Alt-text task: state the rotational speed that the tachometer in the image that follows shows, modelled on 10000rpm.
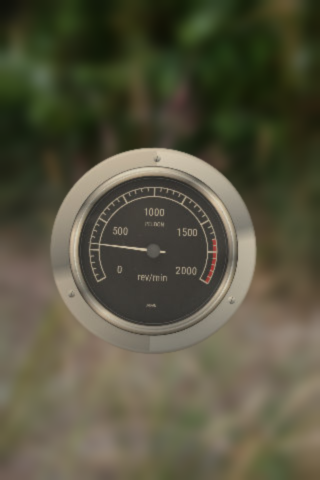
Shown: 300rpm
